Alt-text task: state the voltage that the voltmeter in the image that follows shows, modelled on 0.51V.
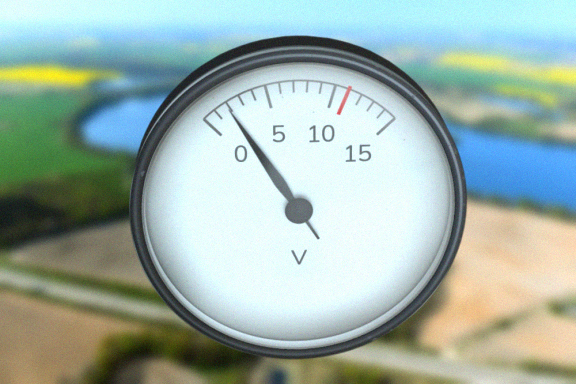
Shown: 2V
